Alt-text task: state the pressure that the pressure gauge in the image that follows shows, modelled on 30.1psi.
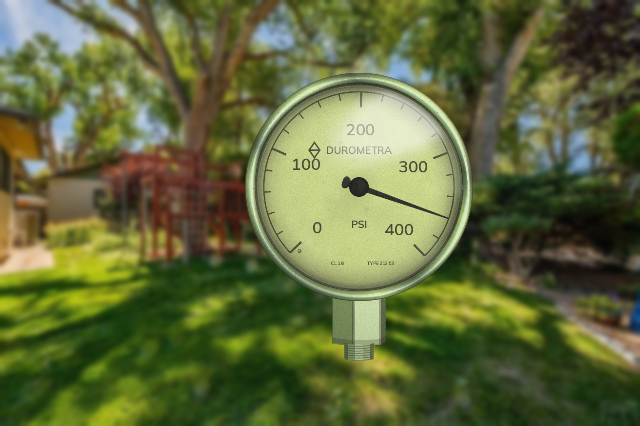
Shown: 360psi
